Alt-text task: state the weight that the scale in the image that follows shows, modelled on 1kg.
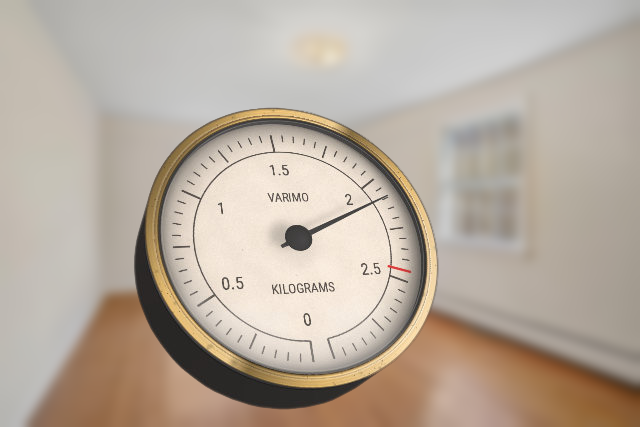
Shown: 2.1kg
